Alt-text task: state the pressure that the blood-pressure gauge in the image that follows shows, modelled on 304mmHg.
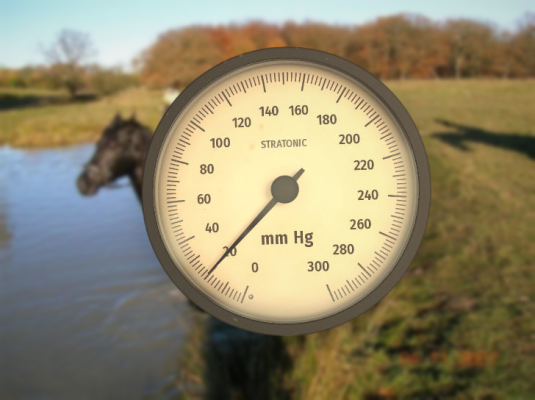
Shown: 20mmHg
